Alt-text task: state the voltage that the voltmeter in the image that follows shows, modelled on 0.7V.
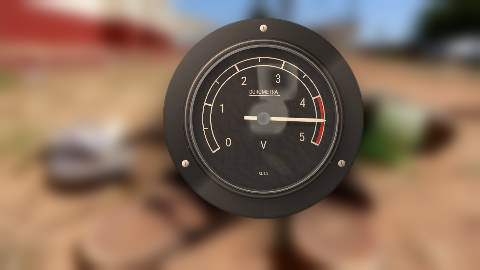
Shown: 4.5V
